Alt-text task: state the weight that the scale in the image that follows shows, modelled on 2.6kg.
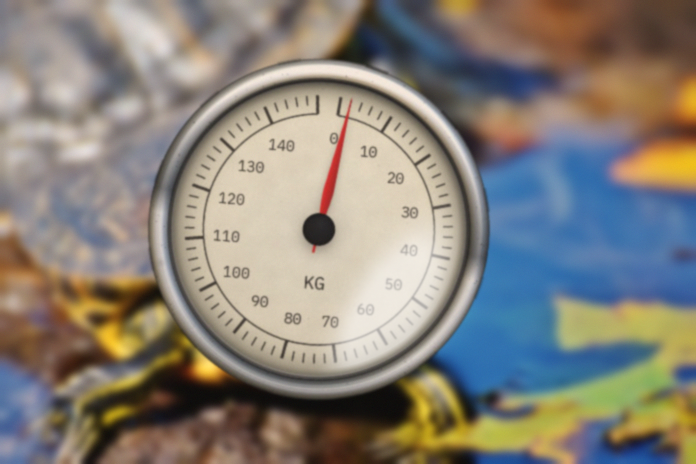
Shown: 2kg
